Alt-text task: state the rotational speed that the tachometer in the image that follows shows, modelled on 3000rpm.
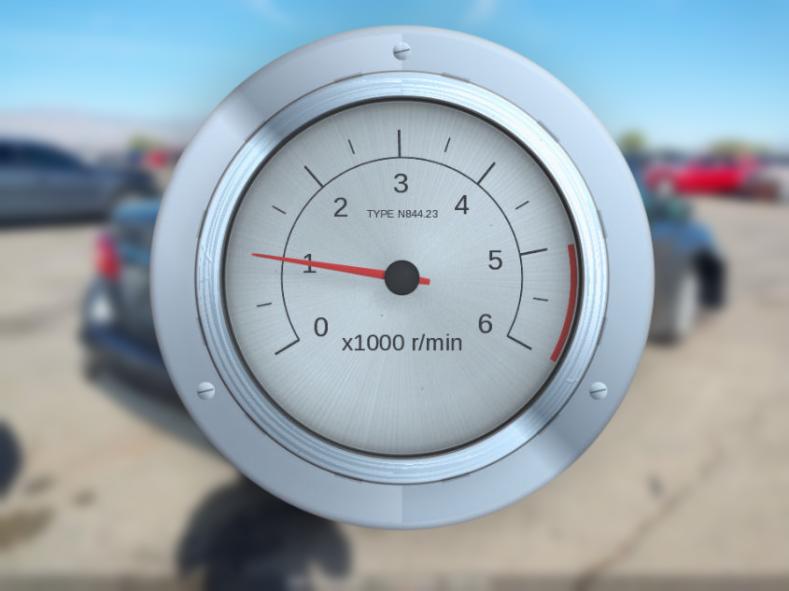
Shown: 1000rpm
